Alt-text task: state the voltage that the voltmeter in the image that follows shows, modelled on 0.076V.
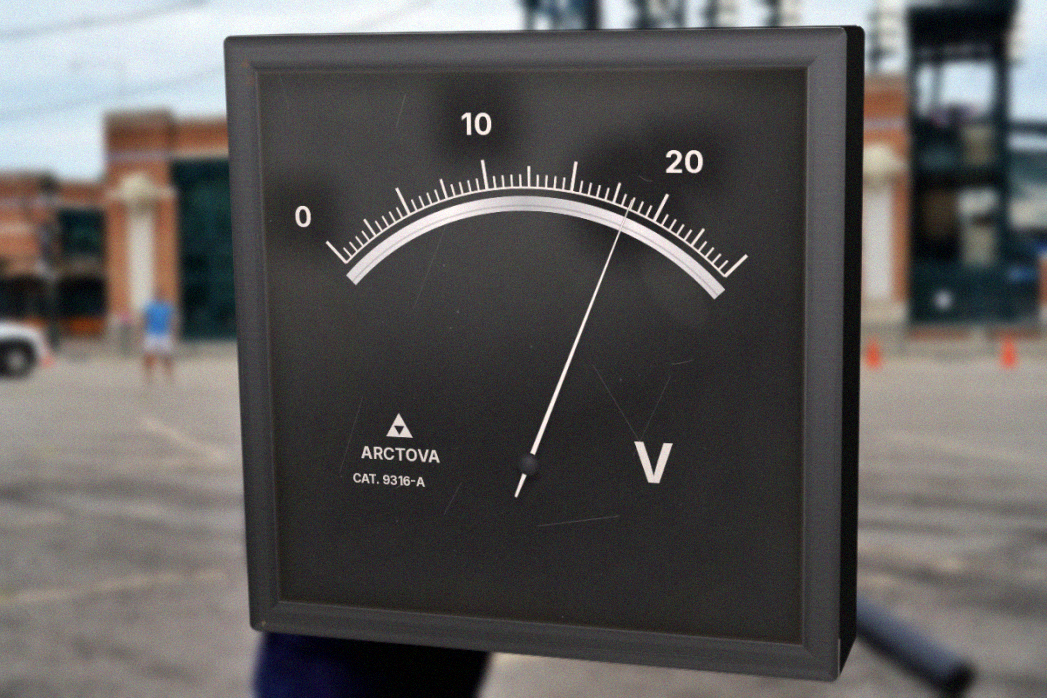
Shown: 18.5V
